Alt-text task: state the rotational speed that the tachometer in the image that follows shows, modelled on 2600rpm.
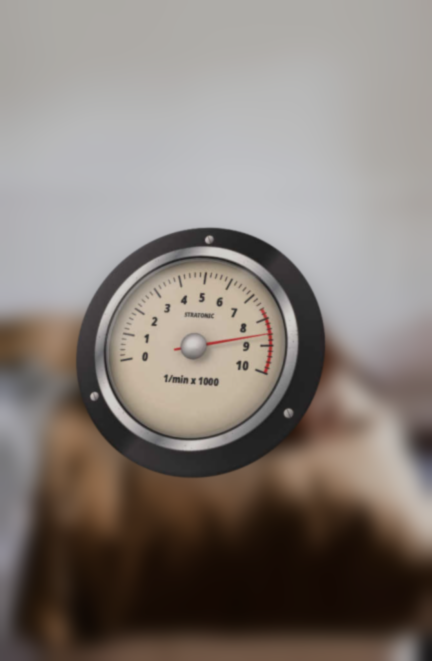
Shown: 8600rpm
